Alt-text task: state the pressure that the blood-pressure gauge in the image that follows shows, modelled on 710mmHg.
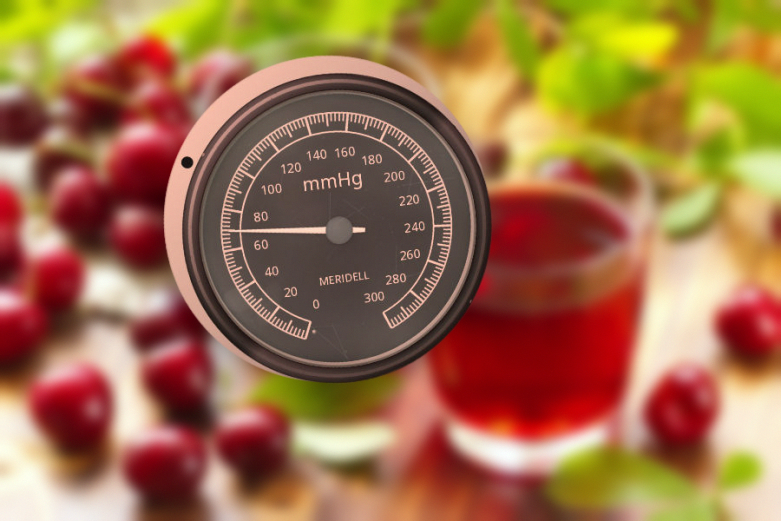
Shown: 70mmHg
